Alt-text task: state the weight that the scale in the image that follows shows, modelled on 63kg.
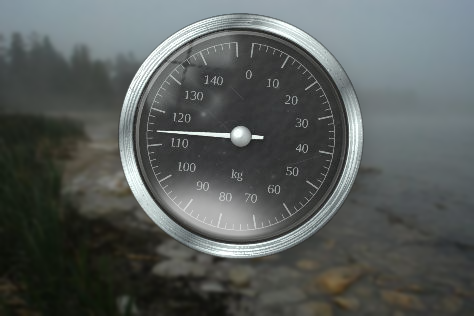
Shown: 114kg
